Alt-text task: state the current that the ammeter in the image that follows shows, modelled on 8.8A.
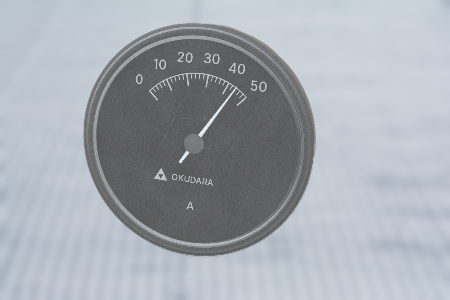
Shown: 44A
